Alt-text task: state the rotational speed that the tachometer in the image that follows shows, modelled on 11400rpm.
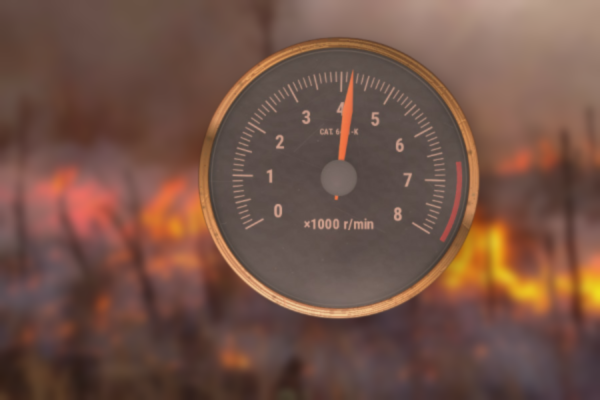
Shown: 4200rpm
